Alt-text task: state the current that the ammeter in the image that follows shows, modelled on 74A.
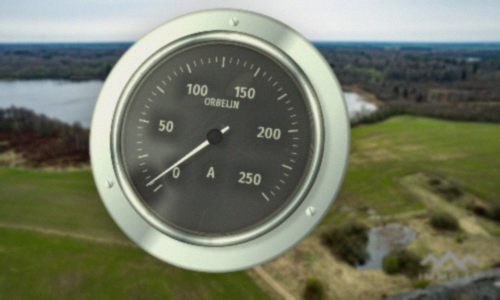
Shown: 5A
